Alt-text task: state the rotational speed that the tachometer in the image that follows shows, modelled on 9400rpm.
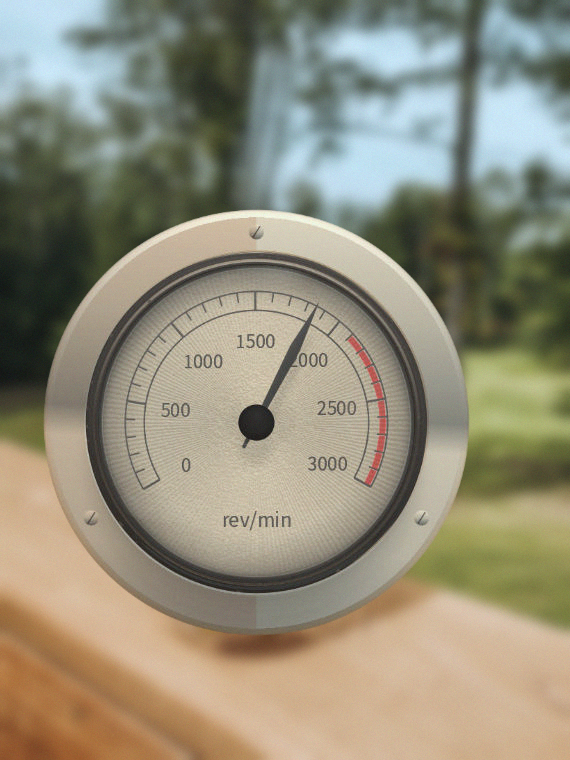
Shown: 1850rpm
